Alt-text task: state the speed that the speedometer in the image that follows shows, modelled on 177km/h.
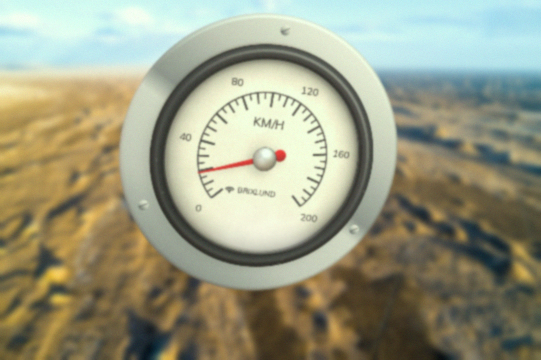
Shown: 20km/h
